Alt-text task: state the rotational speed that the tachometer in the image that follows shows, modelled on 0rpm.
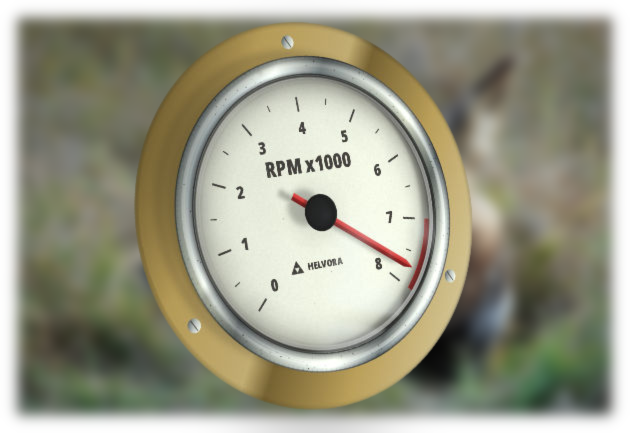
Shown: 7750rpm
